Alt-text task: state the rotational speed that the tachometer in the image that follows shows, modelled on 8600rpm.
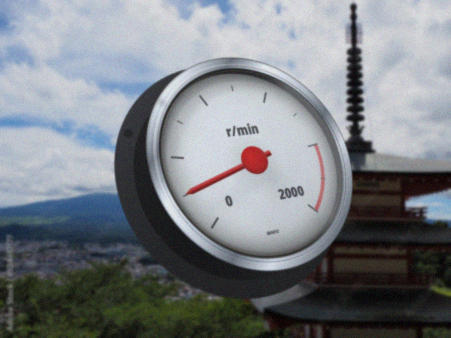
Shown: 200rpm
